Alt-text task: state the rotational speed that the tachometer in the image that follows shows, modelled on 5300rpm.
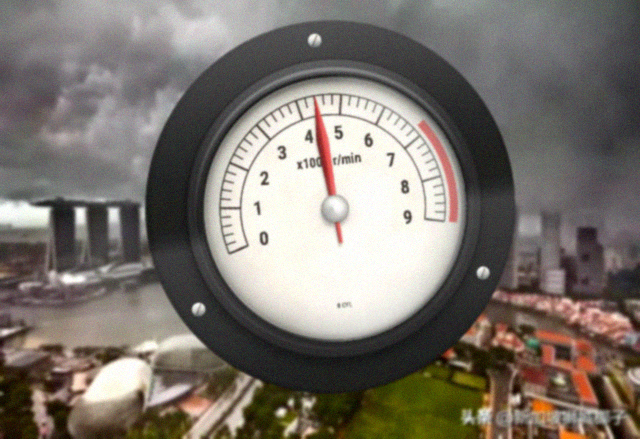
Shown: 4400rpm
